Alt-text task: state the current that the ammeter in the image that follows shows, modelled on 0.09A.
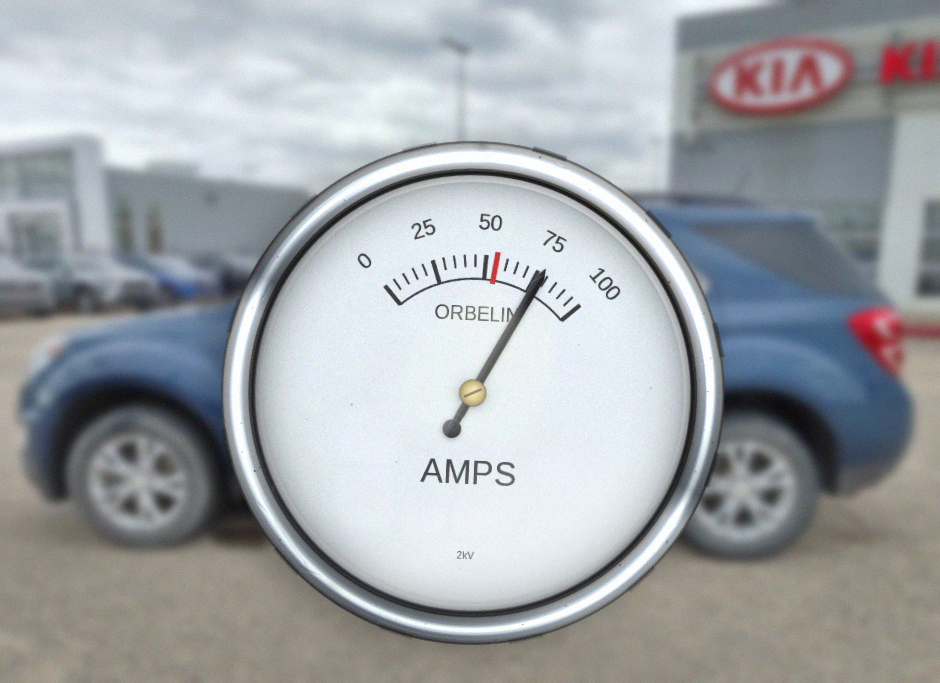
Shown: 77.5A
